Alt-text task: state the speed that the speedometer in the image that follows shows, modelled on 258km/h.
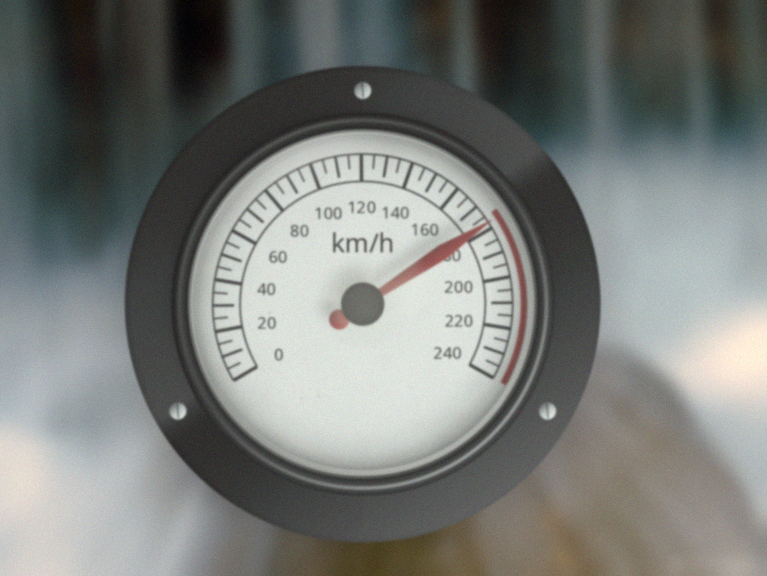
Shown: 177.5km/h
